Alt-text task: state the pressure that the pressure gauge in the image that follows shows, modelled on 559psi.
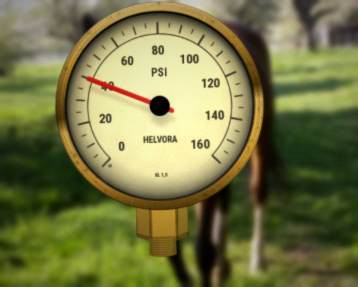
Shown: 40psi
